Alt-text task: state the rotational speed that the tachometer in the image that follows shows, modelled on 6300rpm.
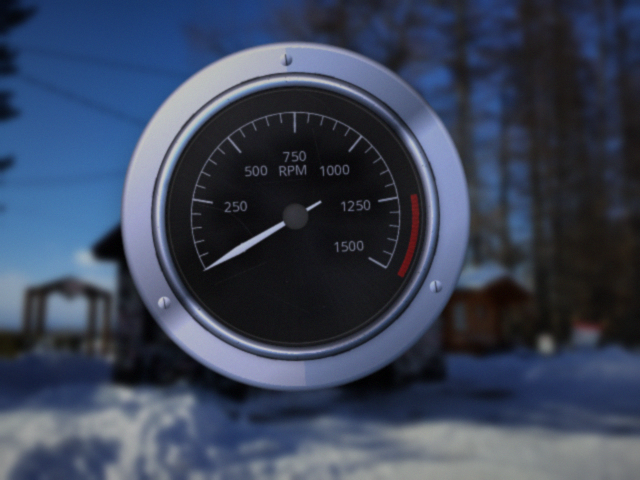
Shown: 0rpm
